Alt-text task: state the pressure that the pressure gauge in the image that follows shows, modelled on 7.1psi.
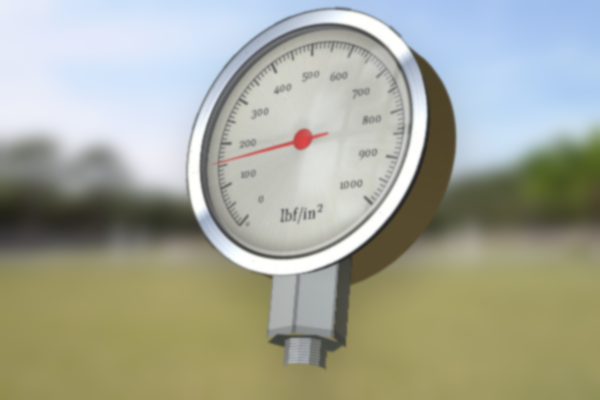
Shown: 150psi
